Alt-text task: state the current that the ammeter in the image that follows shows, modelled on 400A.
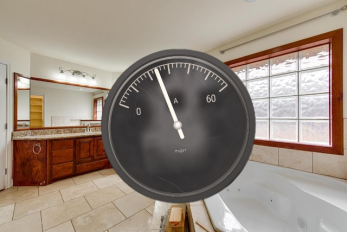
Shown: 24A
